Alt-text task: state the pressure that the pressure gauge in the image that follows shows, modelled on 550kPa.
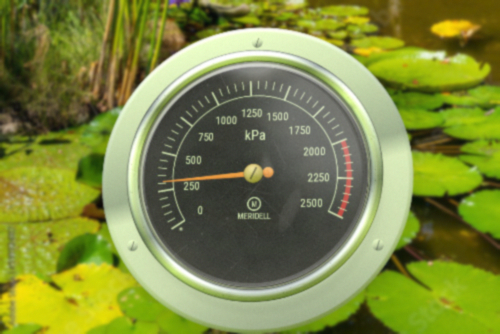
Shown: 300kPa
